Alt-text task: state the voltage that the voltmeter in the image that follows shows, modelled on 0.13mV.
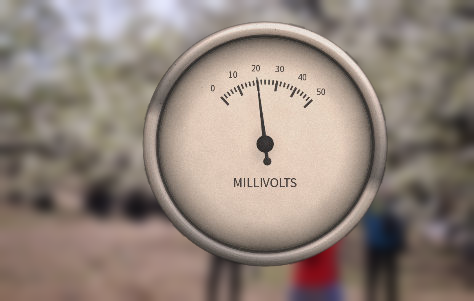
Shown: 20mV
